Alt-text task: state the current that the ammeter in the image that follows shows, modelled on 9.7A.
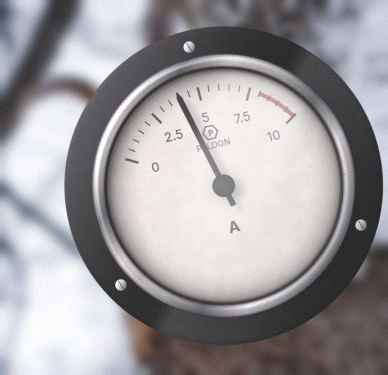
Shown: 4A
